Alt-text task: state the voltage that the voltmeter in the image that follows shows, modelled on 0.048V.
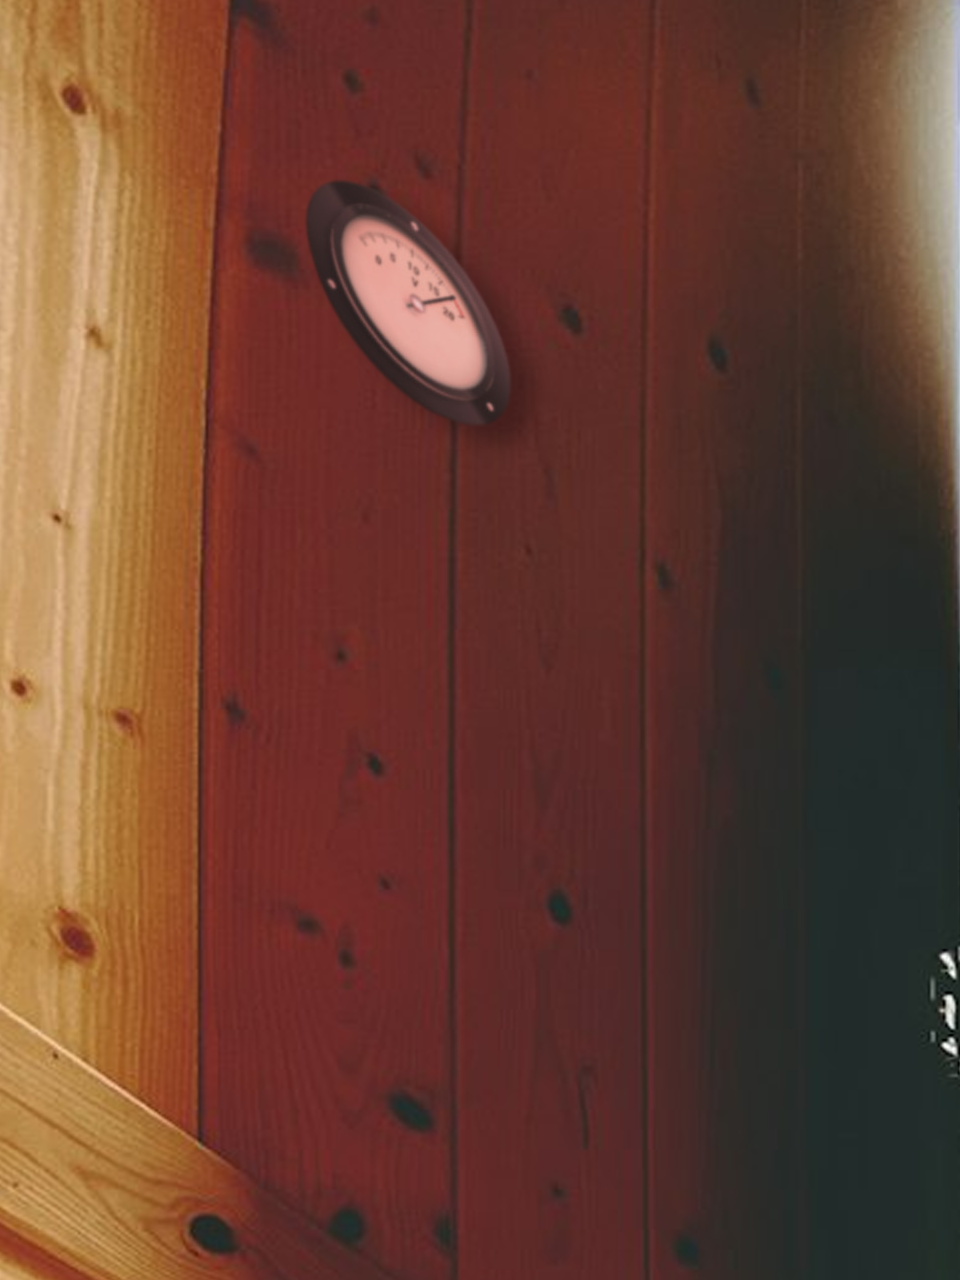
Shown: 17.5V
